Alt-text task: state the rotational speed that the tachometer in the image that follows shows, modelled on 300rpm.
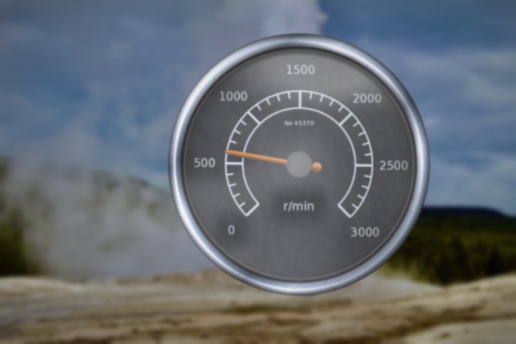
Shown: 600rpm
